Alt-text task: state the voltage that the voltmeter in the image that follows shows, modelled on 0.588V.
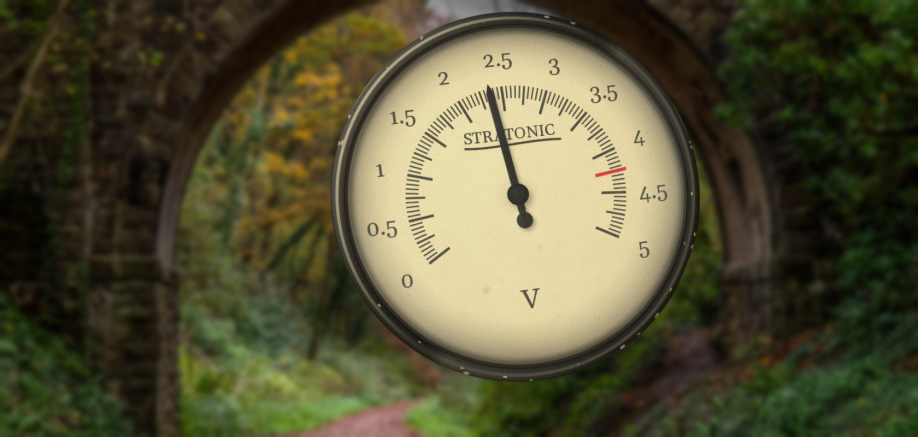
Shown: 2.35V
